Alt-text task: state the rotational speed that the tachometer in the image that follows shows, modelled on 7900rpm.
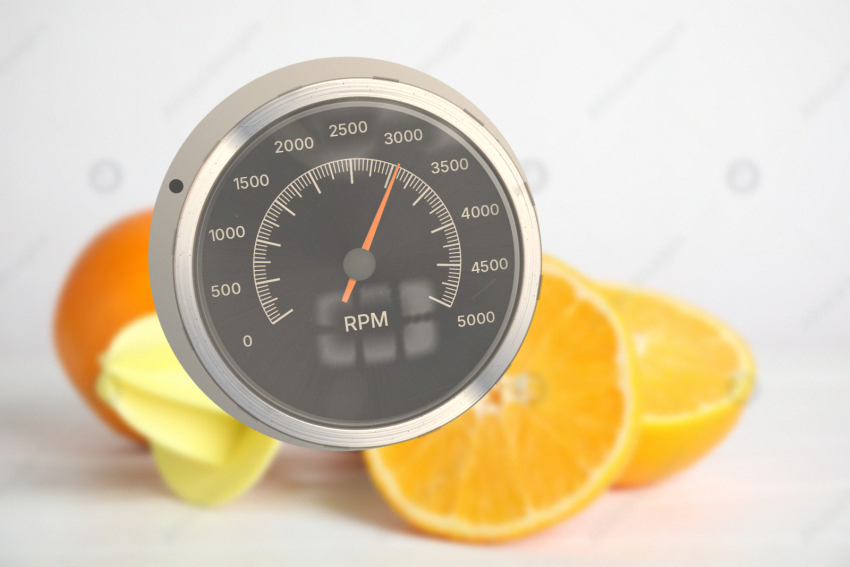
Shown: 3050rpm
